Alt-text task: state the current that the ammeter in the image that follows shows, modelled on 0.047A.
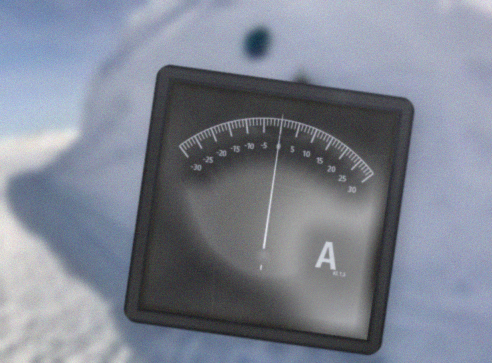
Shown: 0A
